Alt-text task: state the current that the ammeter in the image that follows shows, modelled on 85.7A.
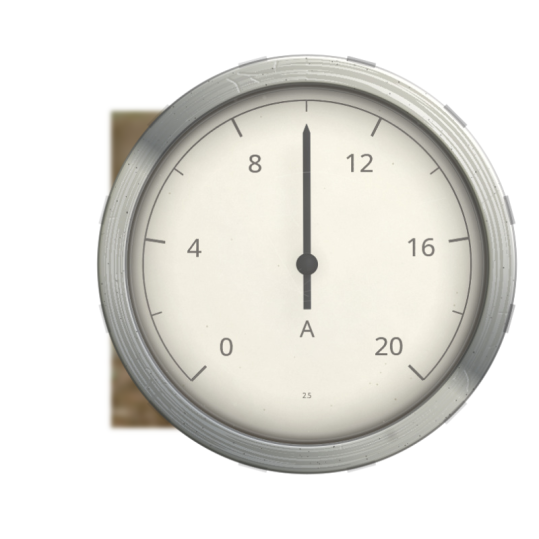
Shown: 10A
